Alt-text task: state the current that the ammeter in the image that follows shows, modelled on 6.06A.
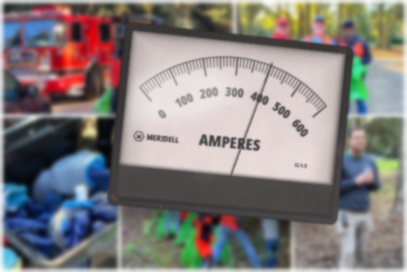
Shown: 400A
